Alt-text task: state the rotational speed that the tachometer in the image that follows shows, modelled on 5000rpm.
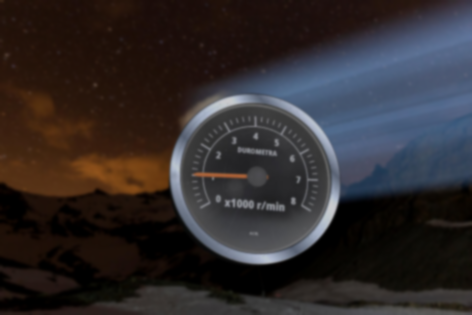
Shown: 1000rpm
